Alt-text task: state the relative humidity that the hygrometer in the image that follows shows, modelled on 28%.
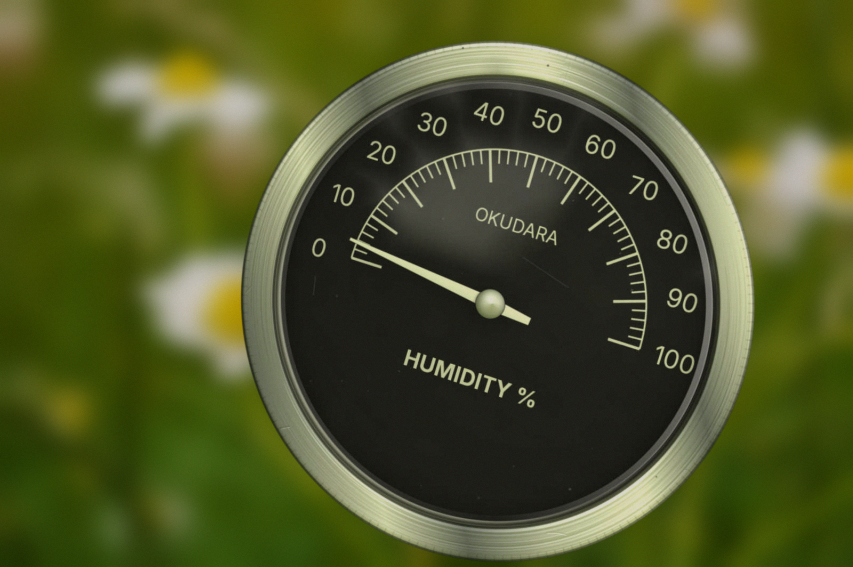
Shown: 4%
